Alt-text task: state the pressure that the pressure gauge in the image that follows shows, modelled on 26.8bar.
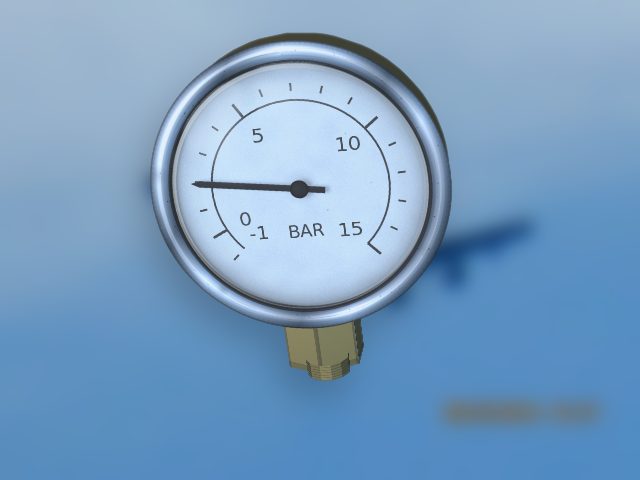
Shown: 2bar
